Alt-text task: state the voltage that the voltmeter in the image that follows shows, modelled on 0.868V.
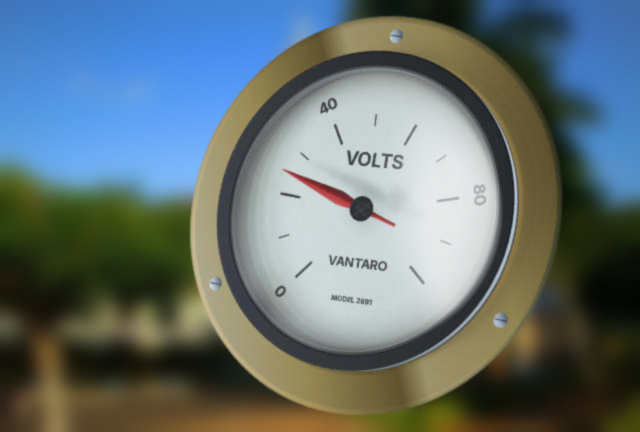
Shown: 25V
